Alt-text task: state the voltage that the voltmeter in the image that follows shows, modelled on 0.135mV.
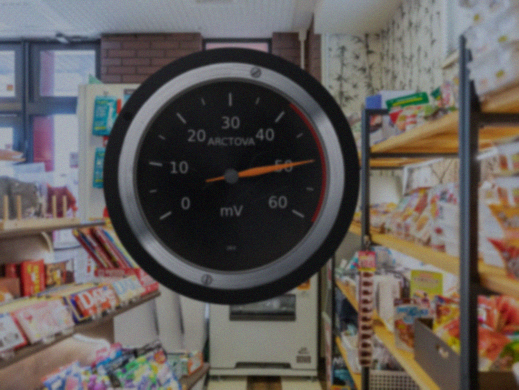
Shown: 50mV
